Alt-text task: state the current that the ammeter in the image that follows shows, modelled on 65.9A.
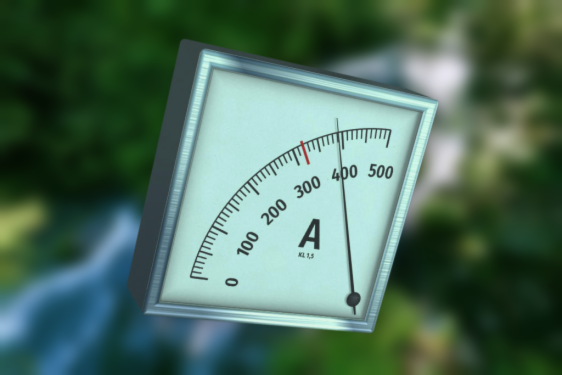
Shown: 390A
